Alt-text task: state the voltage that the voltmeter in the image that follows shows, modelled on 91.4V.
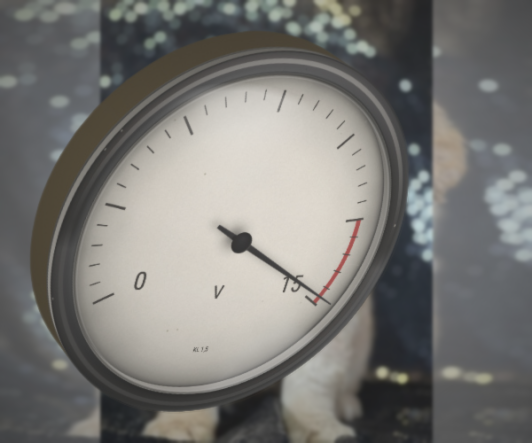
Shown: 14.75V
